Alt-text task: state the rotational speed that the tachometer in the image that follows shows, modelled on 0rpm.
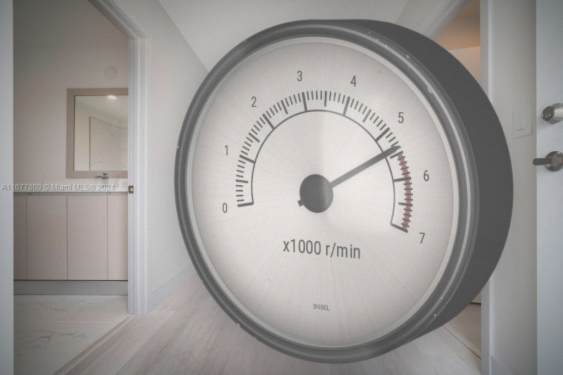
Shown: 5400rpm
